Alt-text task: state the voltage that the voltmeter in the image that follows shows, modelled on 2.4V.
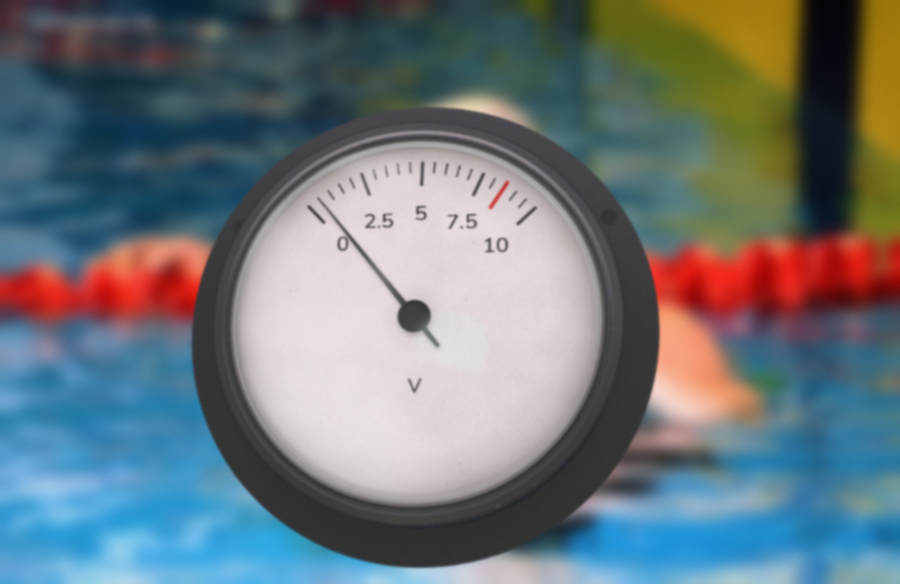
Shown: 0.5V
